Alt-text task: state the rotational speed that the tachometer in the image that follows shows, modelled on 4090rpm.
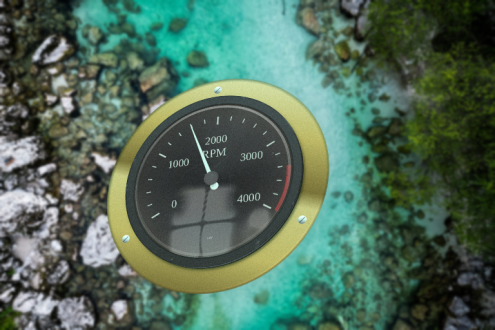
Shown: 1600rpm
